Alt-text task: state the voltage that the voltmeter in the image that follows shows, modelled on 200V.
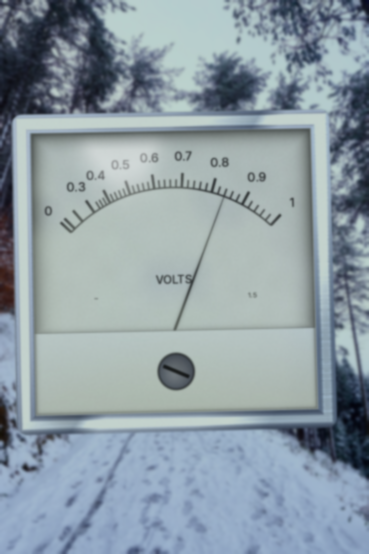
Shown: 0.84V
